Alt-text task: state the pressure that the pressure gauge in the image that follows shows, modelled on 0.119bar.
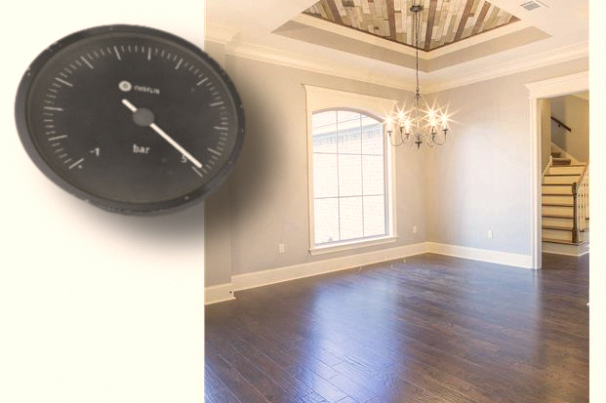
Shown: 4.9bar
